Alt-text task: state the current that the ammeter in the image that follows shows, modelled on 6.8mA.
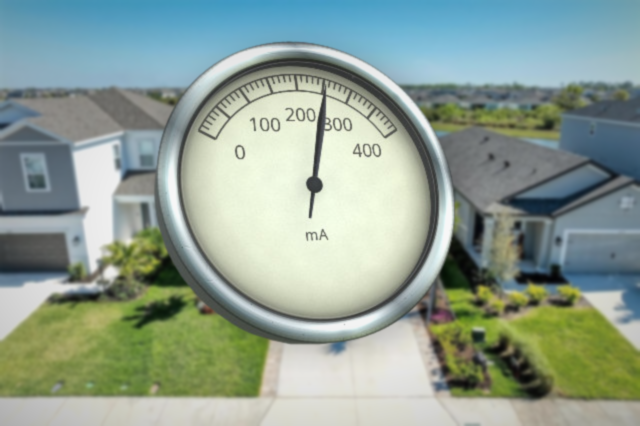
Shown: 250mA
